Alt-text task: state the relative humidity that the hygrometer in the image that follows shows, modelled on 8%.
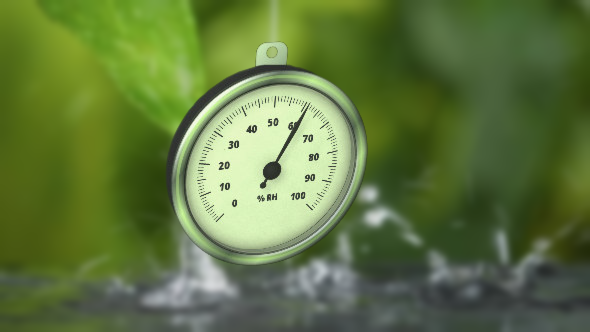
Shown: 60%
